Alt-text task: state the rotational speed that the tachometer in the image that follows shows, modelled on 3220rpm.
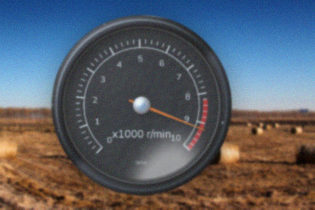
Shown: 9200rpm
